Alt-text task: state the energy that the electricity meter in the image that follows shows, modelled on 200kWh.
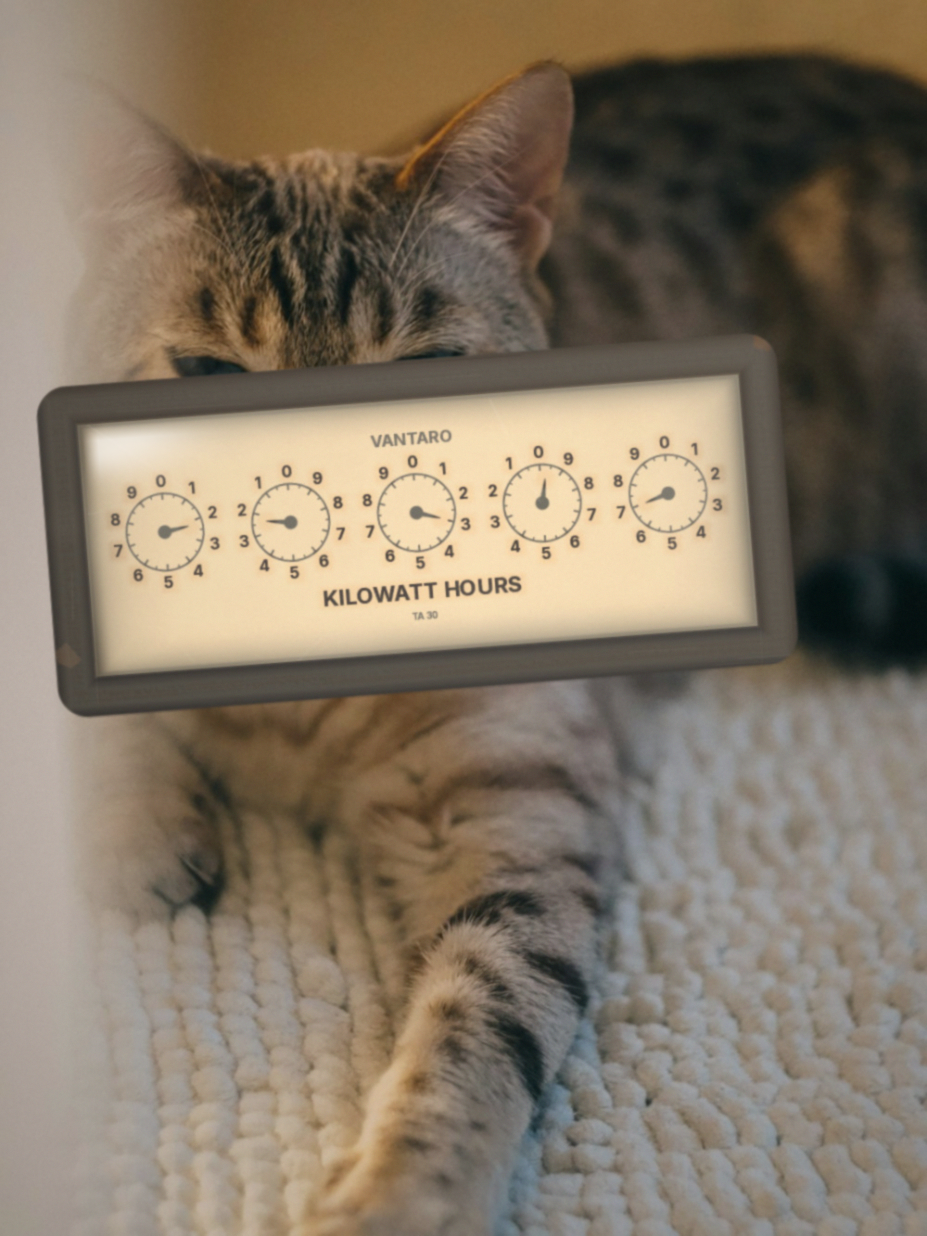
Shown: 22297kWh
